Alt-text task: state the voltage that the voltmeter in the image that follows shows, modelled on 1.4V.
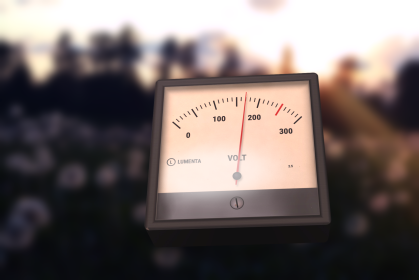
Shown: 170V
